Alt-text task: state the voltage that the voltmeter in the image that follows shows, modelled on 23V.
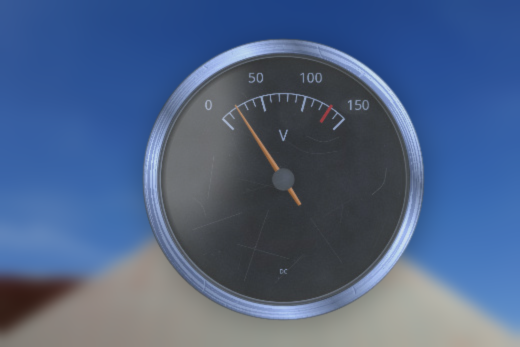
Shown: 20V
